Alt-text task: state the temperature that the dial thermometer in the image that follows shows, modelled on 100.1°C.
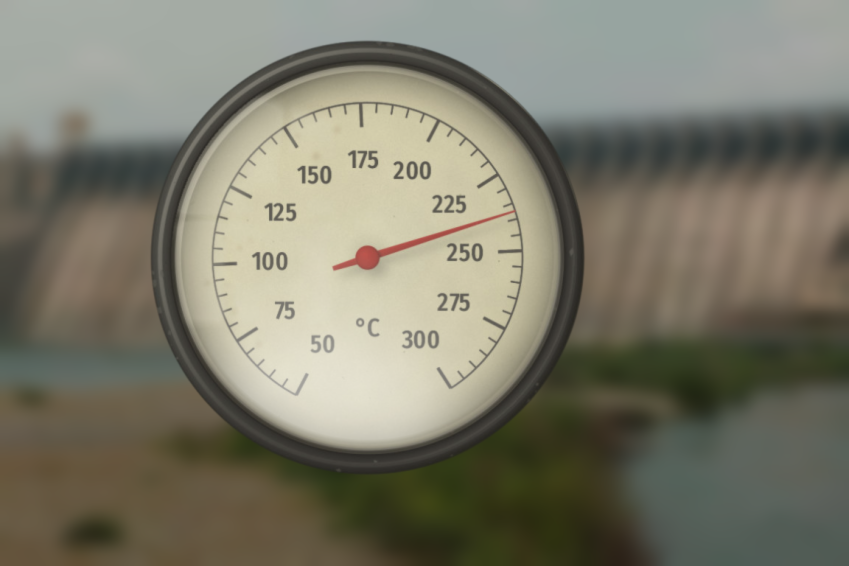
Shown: 237.5°C
